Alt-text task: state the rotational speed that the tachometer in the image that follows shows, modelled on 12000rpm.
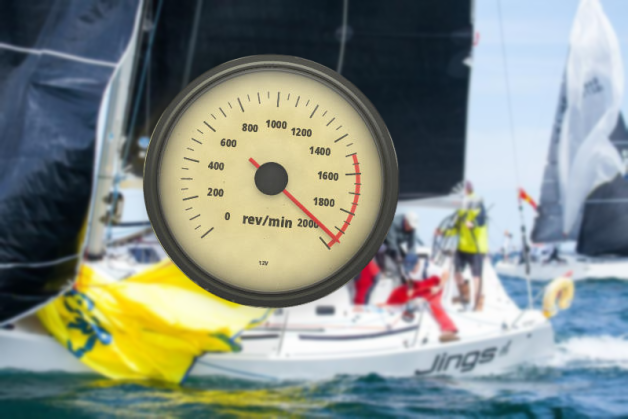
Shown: 1950rpm
